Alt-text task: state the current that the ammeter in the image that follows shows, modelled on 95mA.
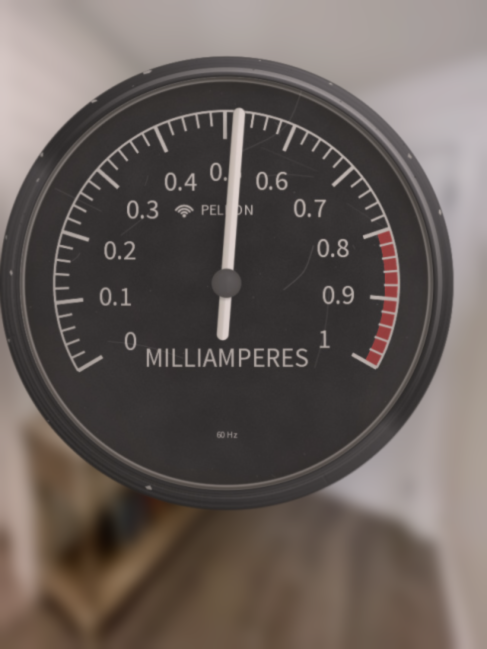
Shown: 0.52mA
